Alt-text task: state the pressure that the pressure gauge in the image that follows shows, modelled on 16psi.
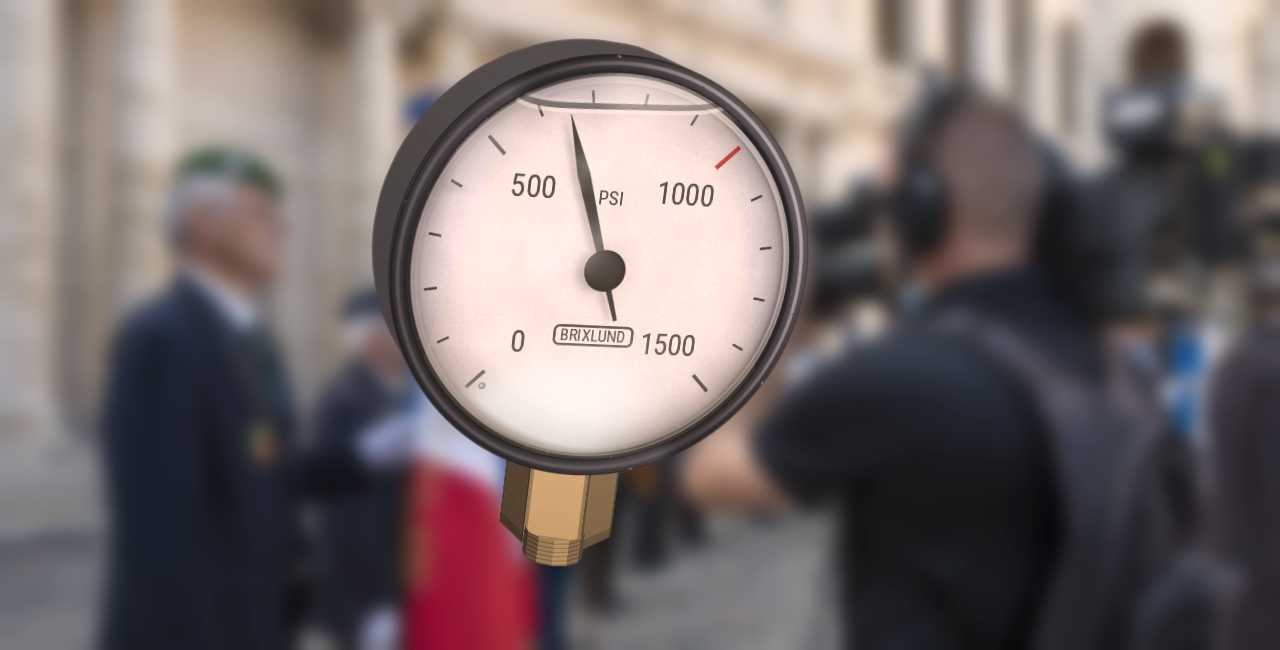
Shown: 650psi
